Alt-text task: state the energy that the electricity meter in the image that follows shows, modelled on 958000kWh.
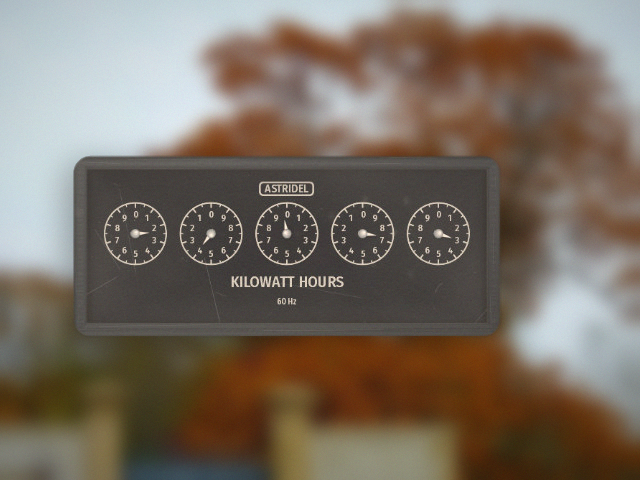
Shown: 23973kWh
